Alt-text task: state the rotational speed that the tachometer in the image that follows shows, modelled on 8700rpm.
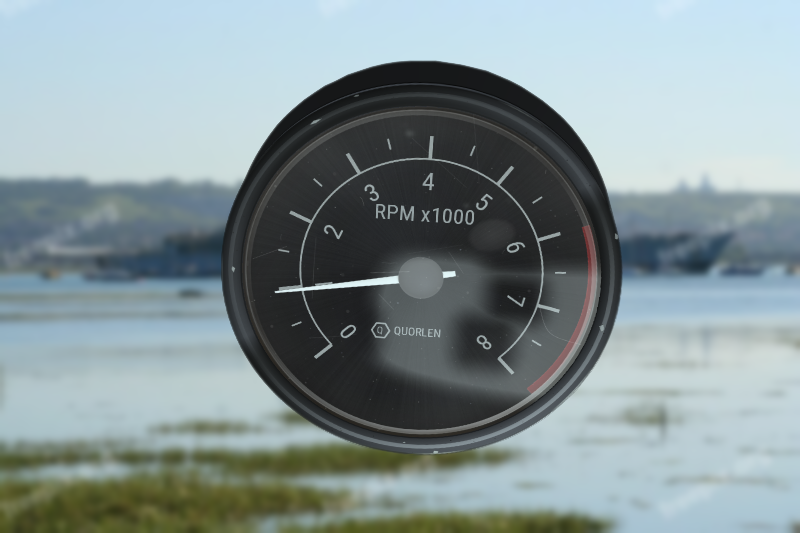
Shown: 1000rpm
